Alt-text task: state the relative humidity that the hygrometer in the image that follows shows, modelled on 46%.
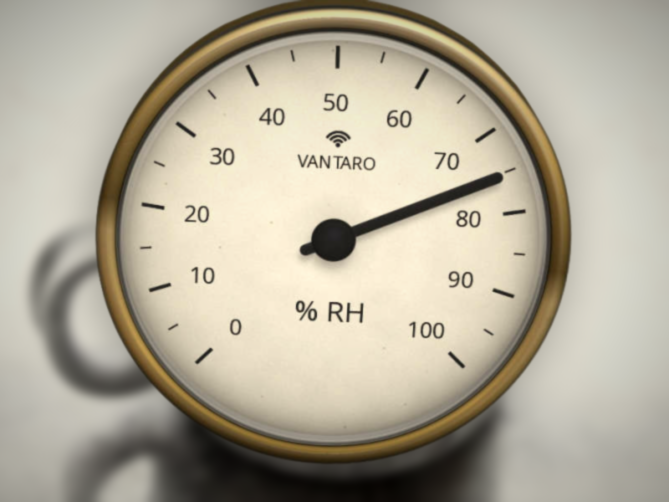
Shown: 75%
